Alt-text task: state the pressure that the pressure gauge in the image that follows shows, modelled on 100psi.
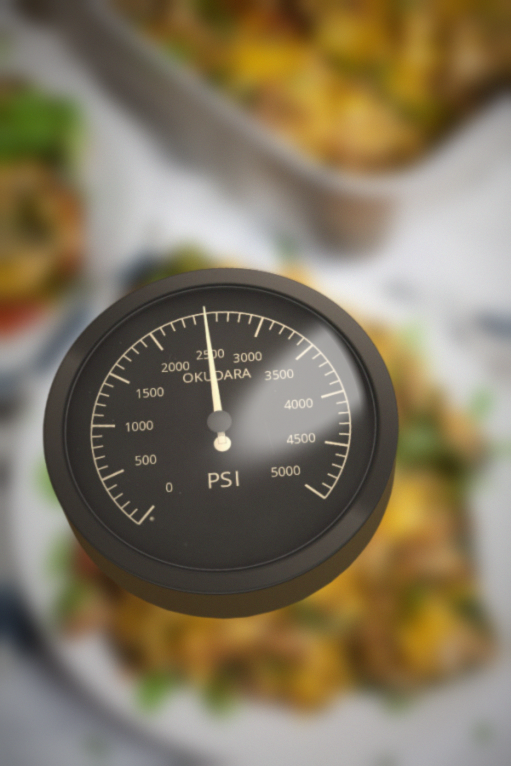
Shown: 2500psi
